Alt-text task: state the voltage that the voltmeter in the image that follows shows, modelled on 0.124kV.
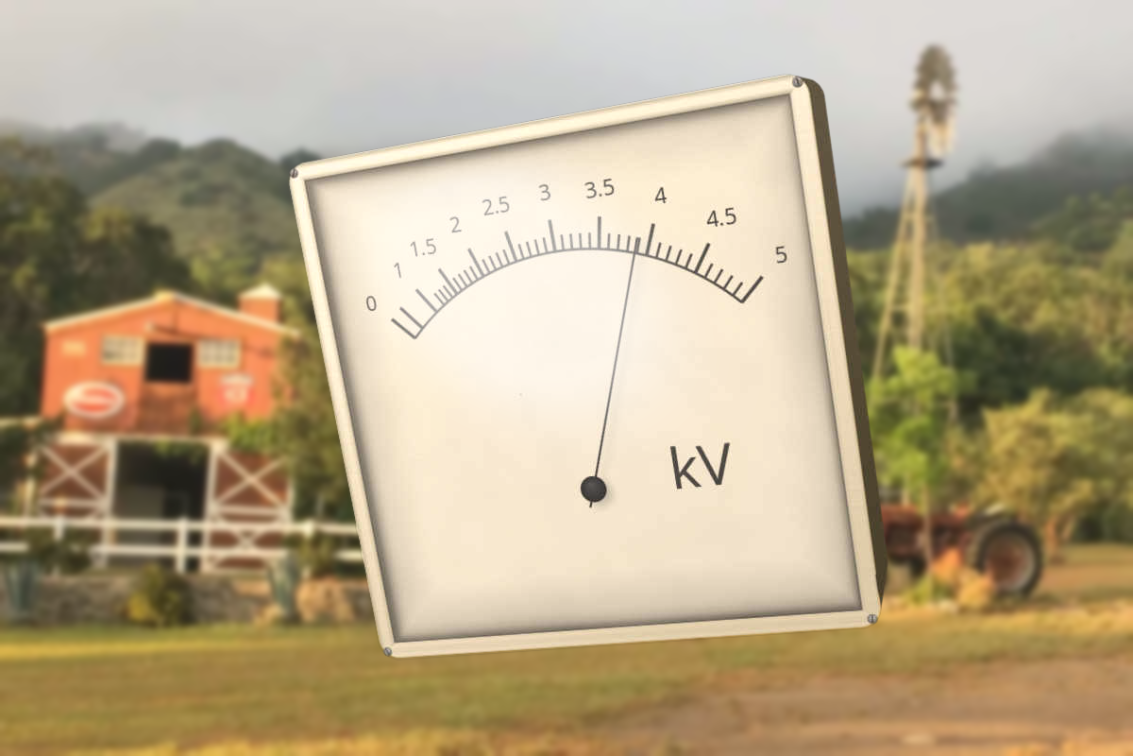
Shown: 3.9kV
